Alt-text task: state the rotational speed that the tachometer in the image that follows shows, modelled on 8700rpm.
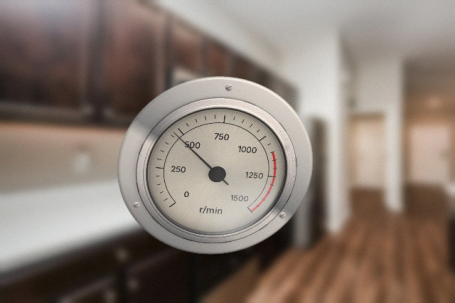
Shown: 475rpm
